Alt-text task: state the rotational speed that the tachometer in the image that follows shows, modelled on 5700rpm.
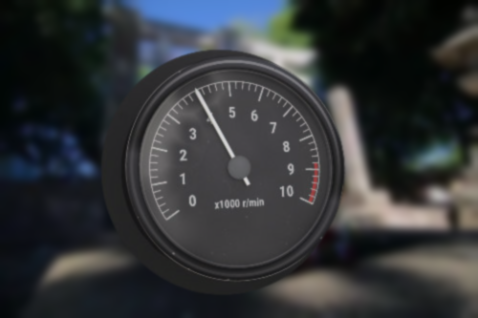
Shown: 4000rpm
